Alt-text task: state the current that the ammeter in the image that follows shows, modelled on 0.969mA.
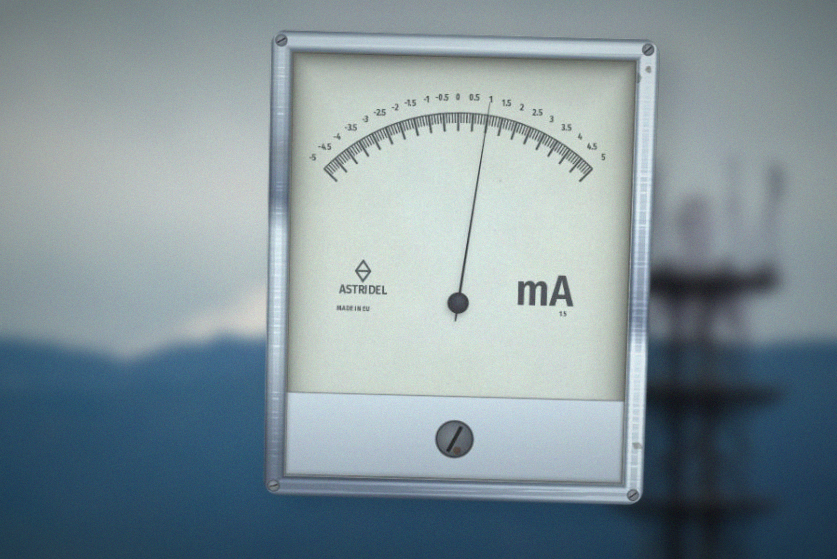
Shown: 1mA
